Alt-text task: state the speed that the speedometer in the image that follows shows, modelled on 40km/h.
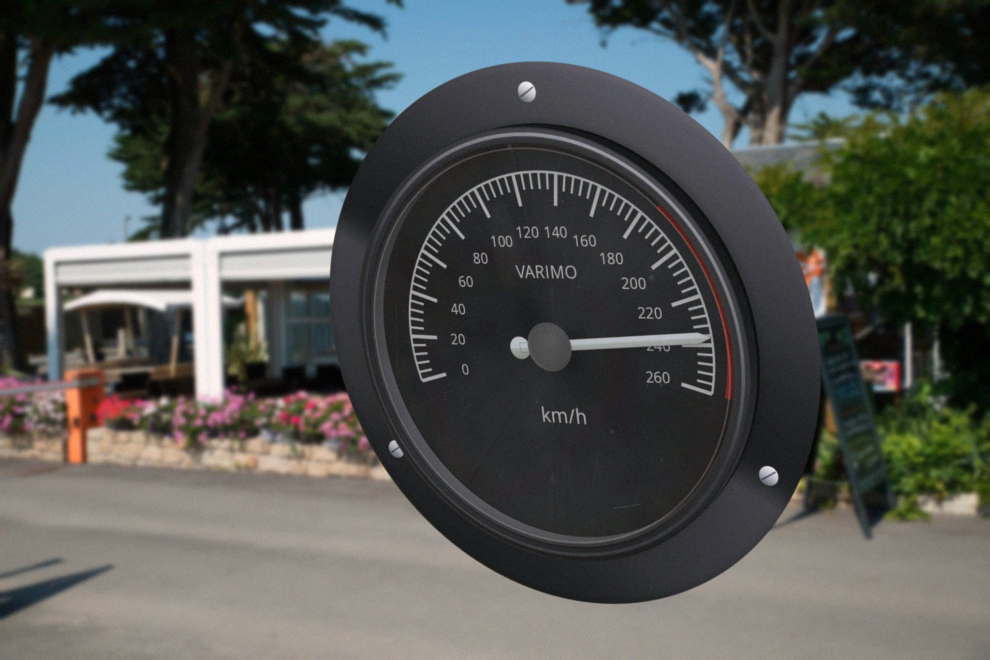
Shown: 236km/h
